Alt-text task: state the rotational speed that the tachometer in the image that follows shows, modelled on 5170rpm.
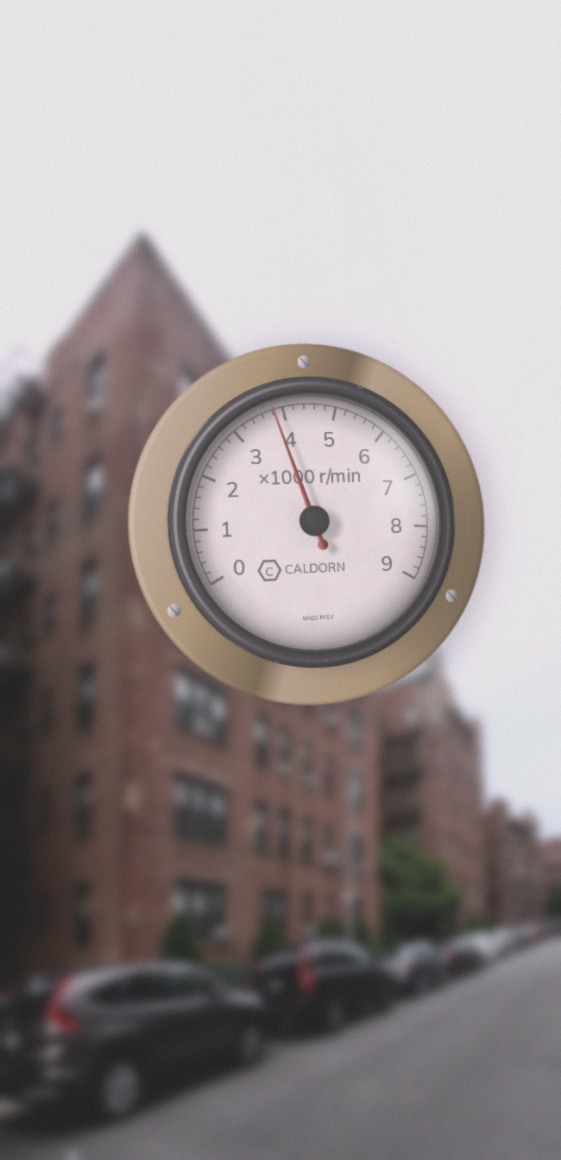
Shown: 3800rpm
